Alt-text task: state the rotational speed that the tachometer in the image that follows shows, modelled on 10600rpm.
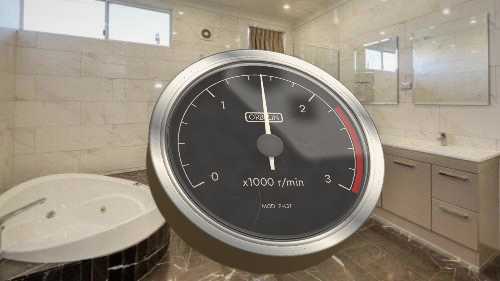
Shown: 1500rpm
